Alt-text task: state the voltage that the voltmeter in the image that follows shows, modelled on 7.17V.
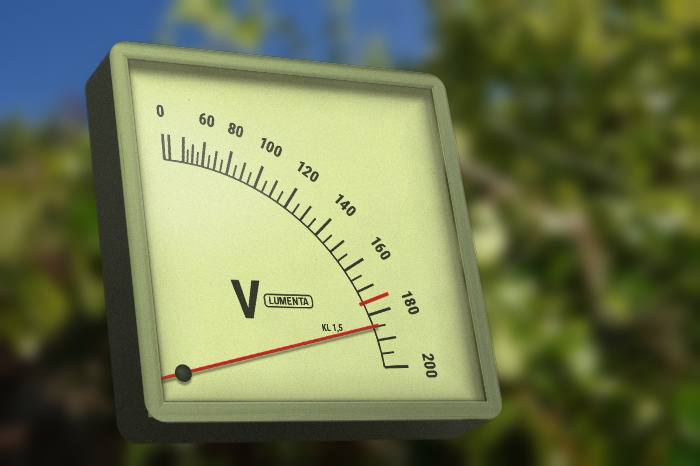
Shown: 185V
